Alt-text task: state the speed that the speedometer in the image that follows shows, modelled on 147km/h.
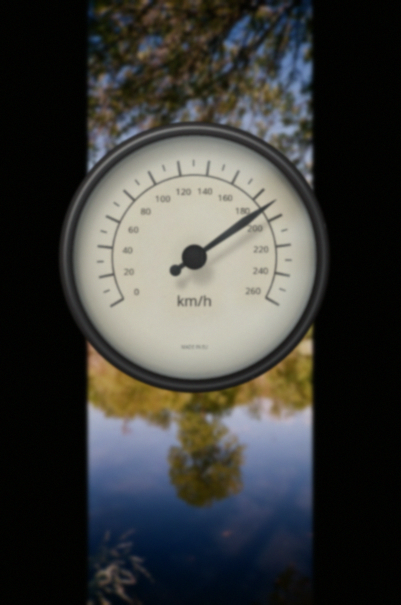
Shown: 190km/h
